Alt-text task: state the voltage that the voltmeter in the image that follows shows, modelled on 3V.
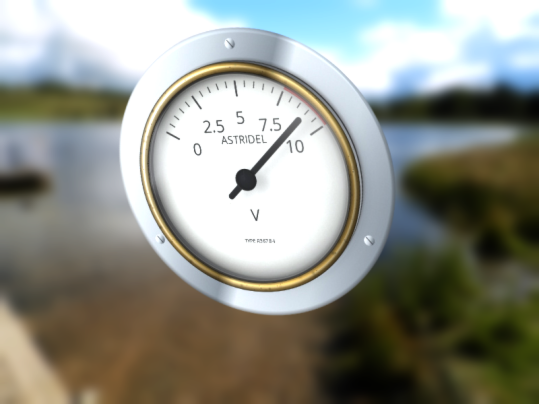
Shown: 9V
